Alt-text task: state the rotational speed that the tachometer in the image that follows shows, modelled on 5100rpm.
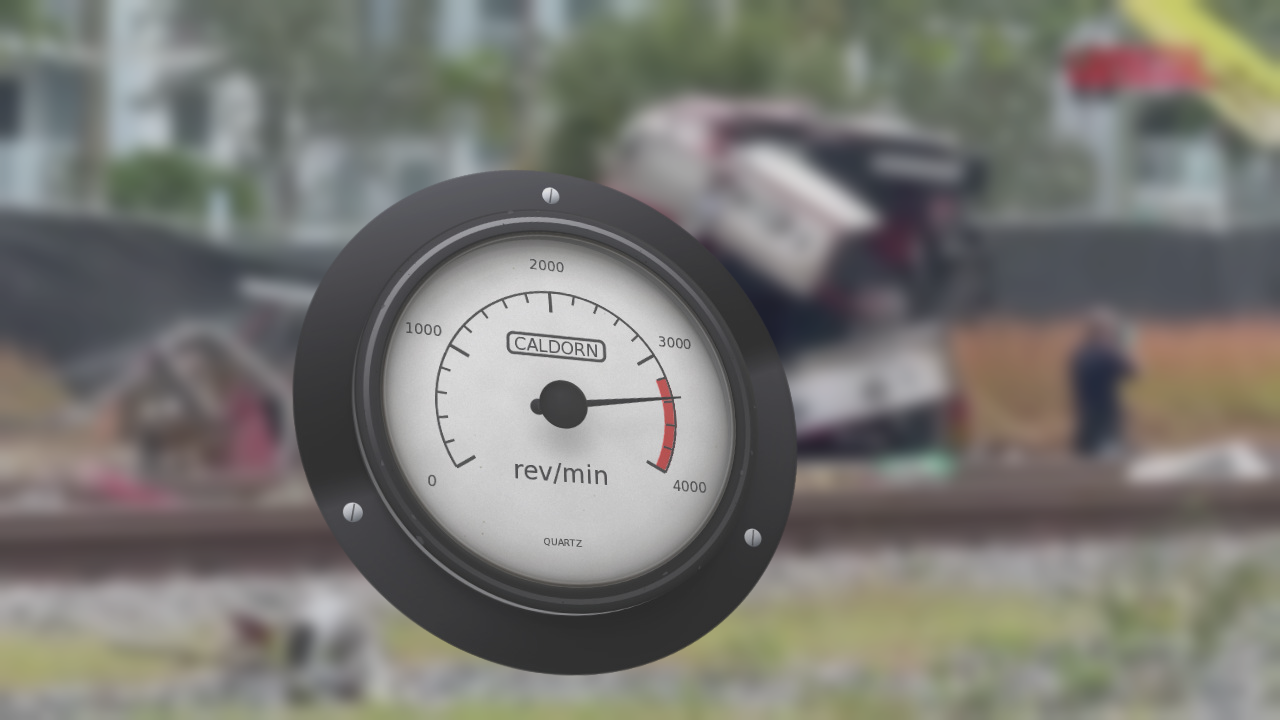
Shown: 3400rpm
